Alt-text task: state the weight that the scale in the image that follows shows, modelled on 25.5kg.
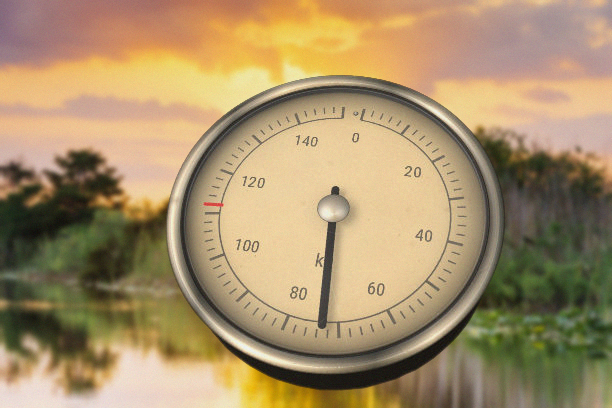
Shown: 73kg
